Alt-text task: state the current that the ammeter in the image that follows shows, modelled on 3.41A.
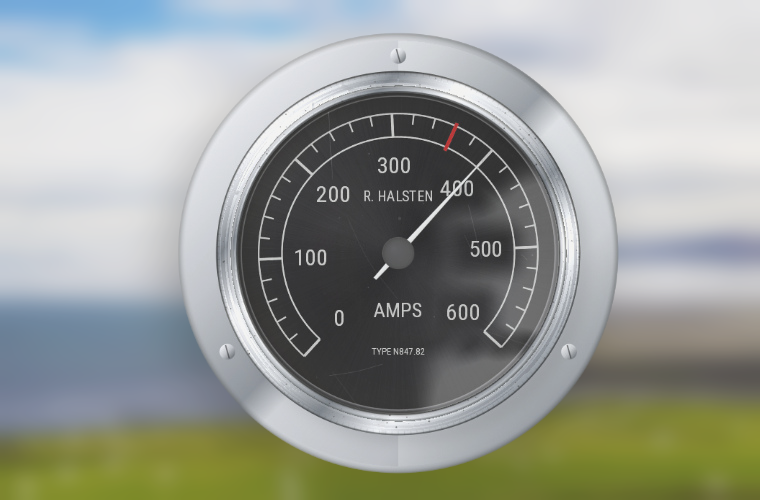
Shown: 400A
